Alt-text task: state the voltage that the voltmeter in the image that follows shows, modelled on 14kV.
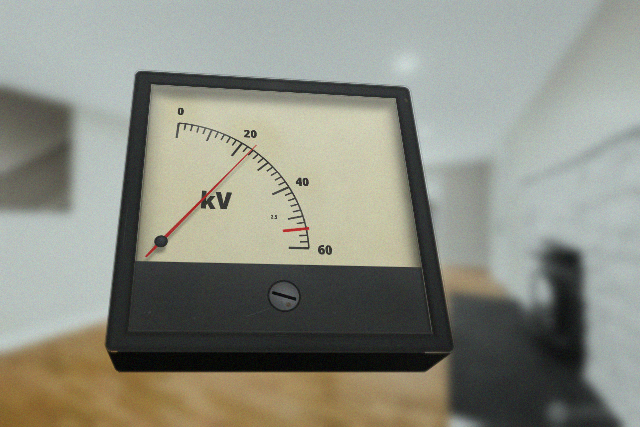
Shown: 24kV
